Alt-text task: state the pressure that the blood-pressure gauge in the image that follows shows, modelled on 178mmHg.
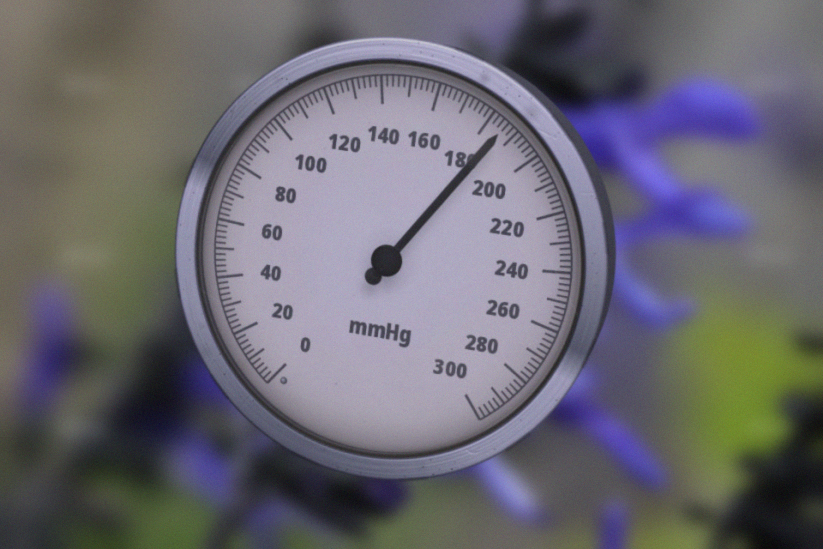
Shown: 186mmHg
